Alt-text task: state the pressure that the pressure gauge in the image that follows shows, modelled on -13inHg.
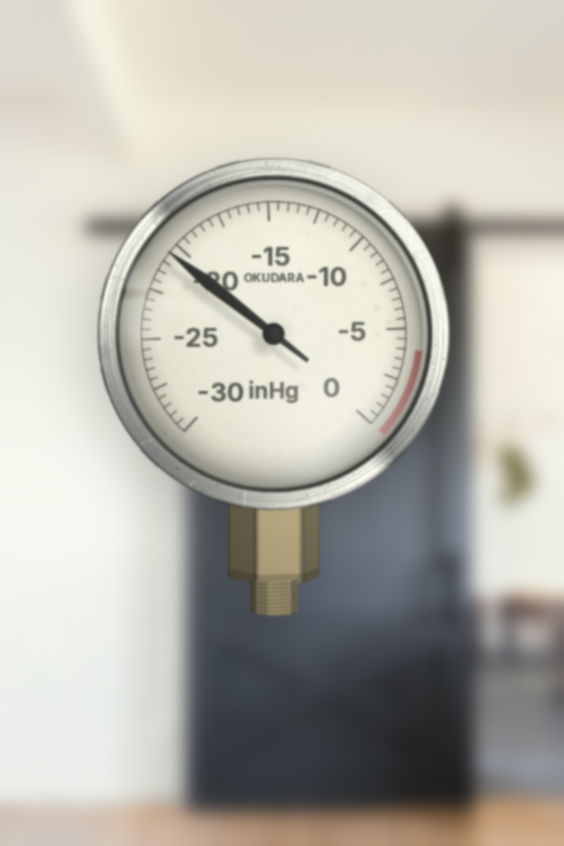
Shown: -20.5inHg
